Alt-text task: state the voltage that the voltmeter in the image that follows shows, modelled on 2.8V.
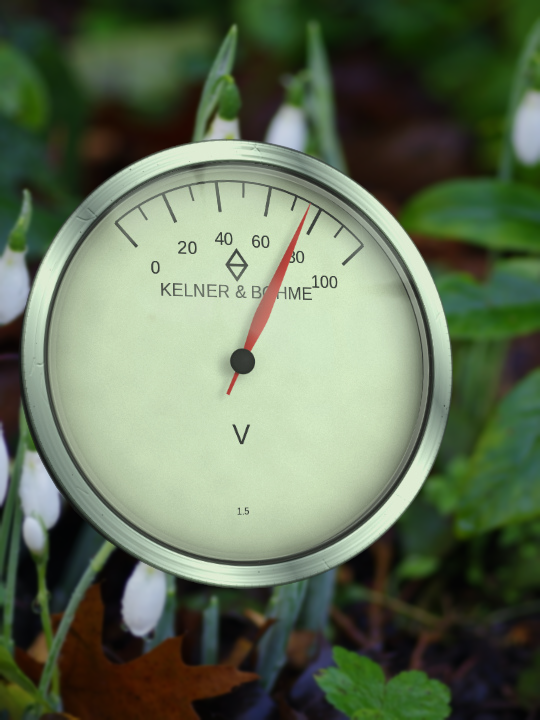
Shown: 75V
